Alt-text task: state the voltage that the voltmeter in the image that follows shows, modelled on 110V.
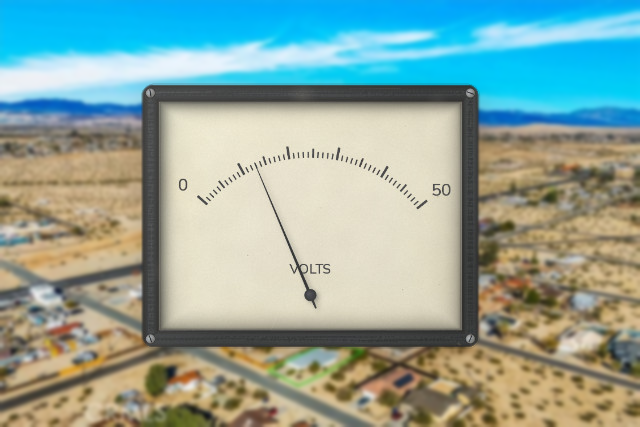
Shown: 13V
